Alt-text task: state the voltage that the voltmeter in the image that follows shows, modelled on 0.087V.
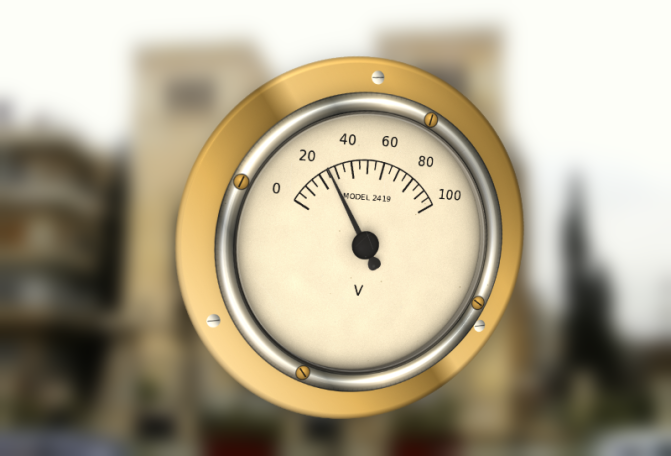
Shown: 25V
